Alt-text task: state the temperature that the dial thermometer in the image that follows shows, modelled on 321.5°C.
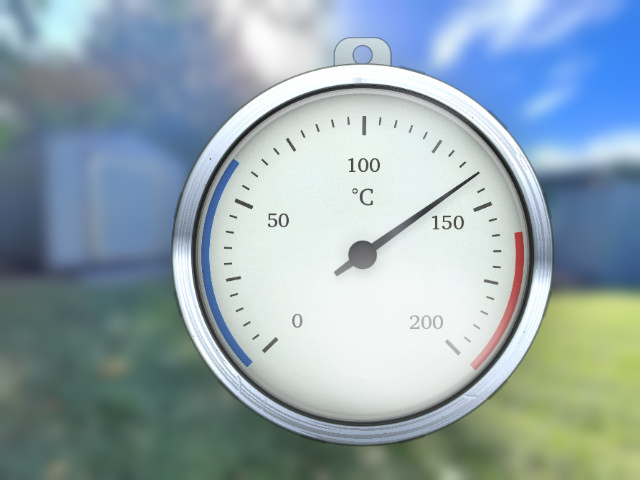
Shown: 140°C
